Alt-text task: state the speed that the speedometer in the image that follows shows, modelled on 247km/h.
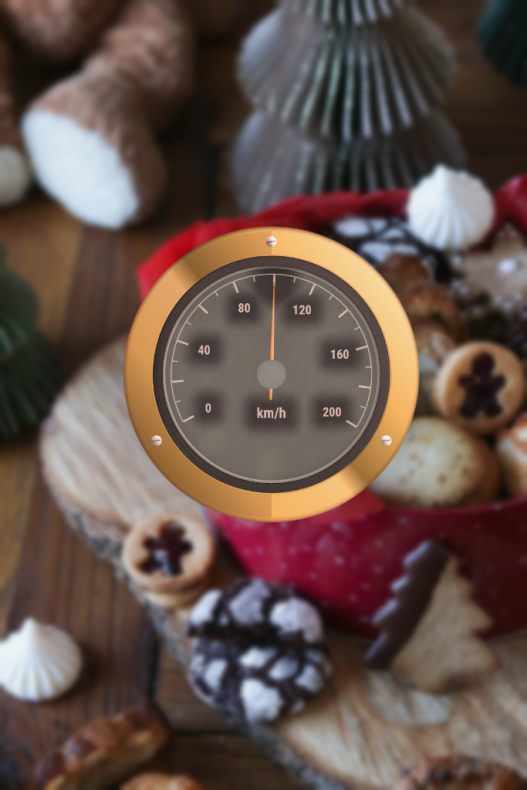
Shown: 100km/h
